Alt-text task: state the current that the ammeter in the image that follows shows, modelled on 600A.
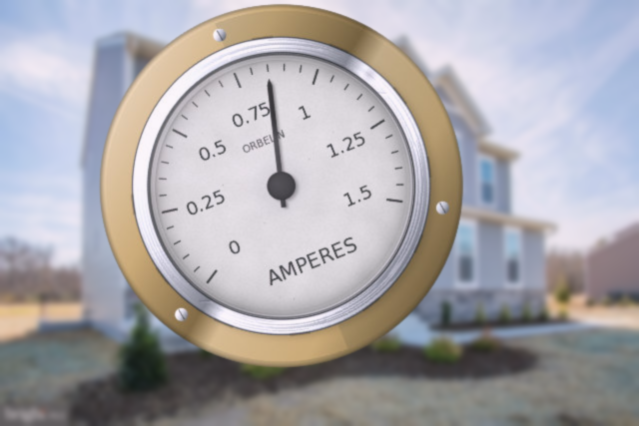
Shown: 0.85A
